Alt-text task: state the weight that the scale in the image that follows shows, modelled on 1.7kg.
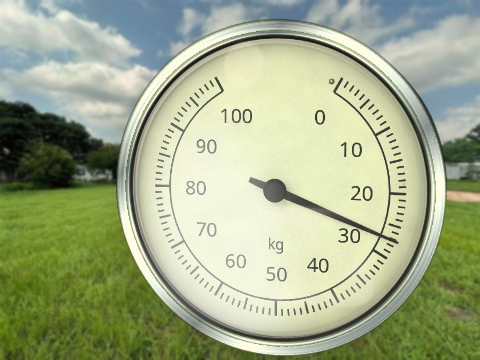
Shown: 27kg
